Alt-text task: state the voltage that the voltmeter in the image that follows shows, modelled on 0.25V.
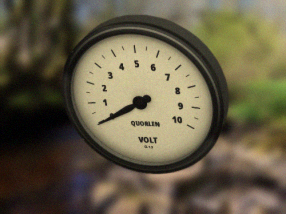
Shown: 0V
